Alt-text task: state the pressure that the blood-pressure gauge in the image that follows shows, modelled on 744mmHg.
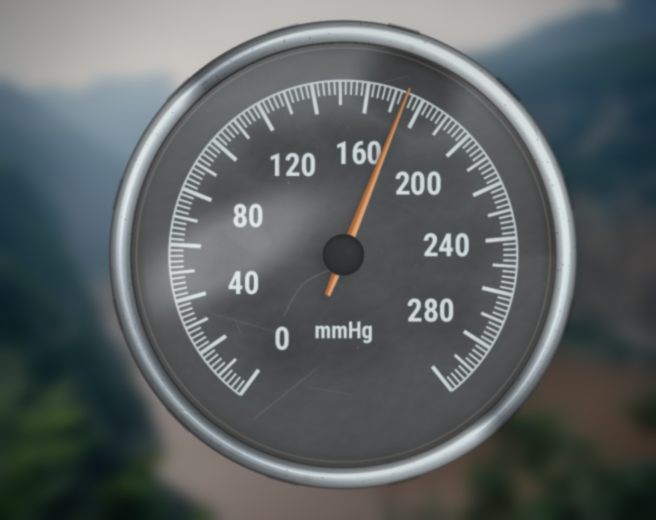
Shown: 174mmHg
